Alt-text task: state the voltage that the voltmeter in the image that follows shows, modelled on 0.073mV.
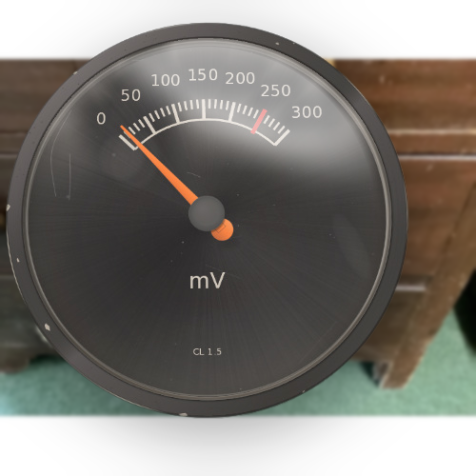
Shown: 10mV
